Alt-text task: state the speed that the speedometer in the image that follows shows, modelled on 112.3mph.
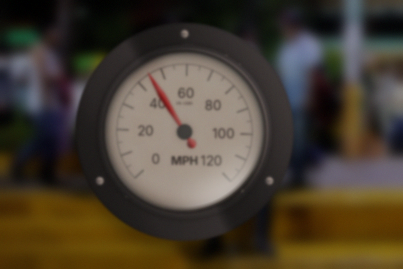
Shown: 45mph
